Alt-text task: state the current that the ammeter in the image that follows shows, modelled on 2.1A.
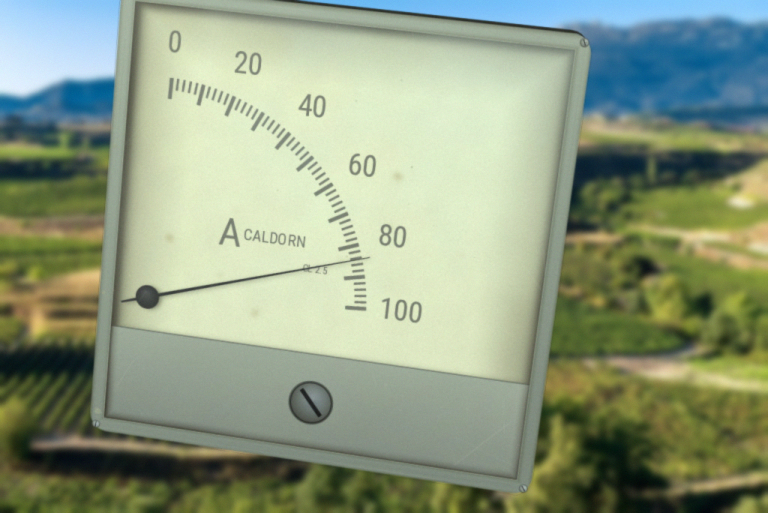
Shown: 84A
